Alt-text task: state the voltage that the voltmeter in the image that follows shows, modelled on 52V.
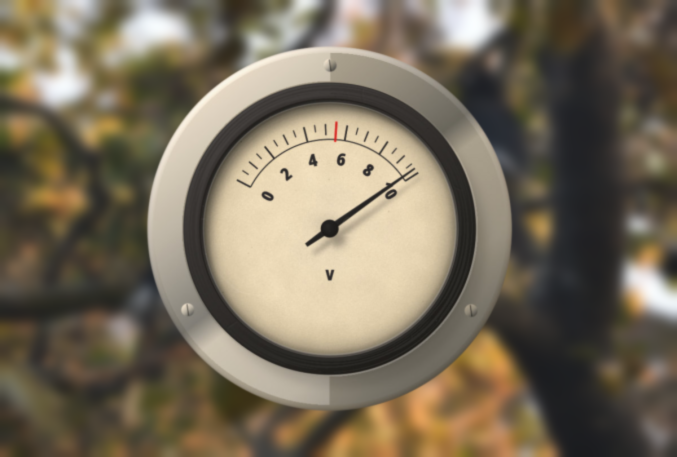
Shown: 9.75V
